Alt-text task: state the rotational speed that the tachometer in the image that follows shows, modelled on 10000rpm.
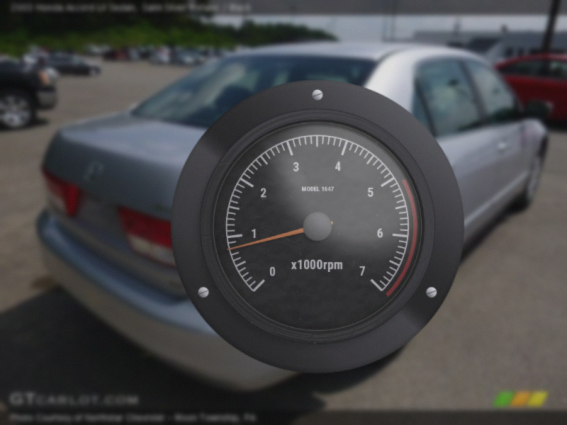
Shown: 800rpm
